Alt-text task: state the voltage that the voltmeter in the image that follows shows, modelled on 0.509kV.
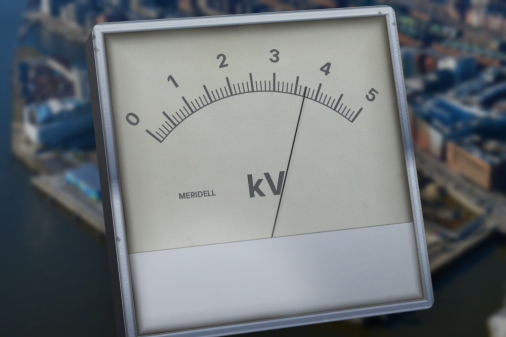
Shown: 3.7kV
